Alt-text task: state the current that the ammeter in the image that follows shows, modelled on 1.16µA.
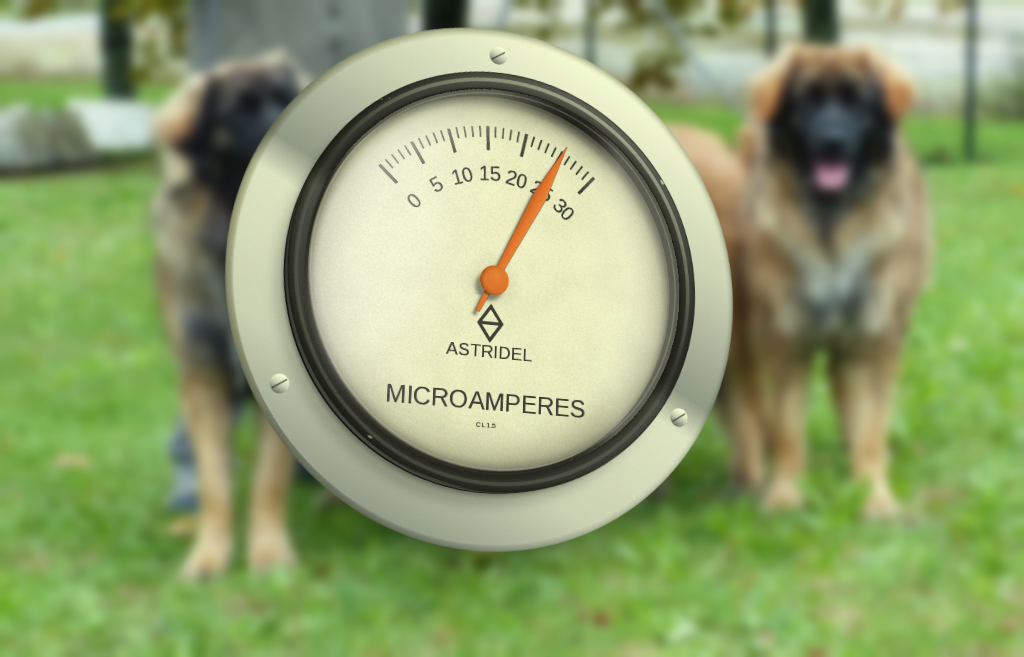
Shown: 25µA
